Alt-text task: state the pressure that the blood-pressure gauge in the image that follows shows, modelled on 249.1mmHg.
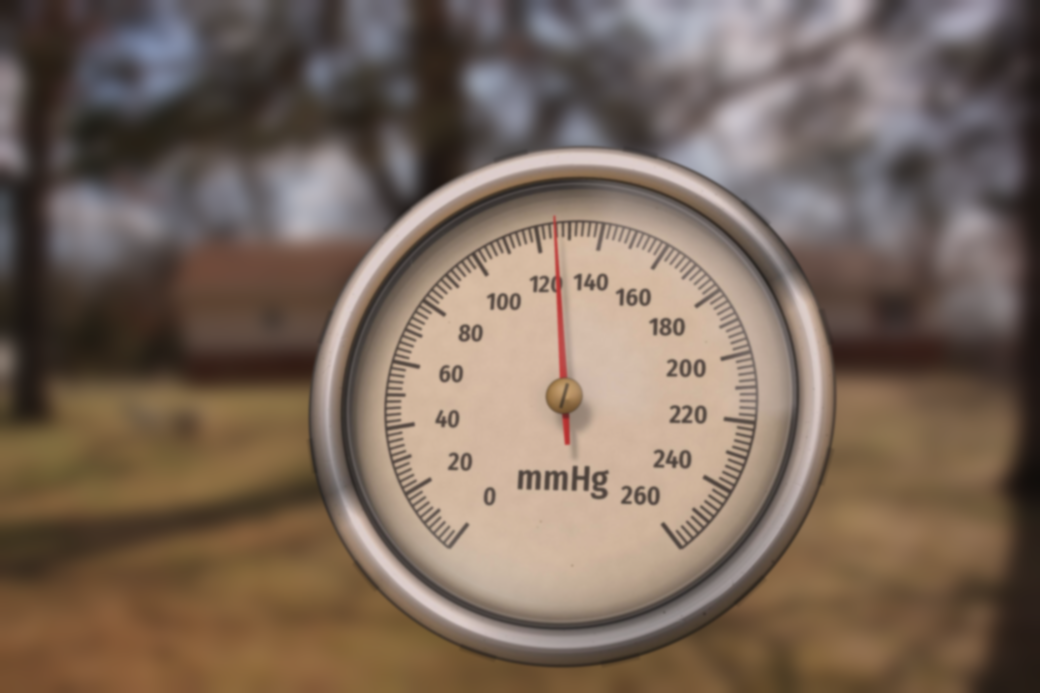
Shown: 126mmHg
